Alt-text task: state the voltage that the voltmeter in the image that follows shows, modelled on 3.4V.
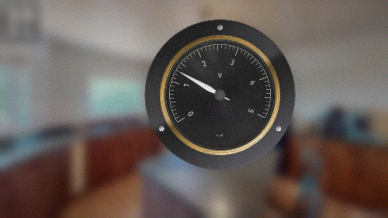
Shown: 1.3V
